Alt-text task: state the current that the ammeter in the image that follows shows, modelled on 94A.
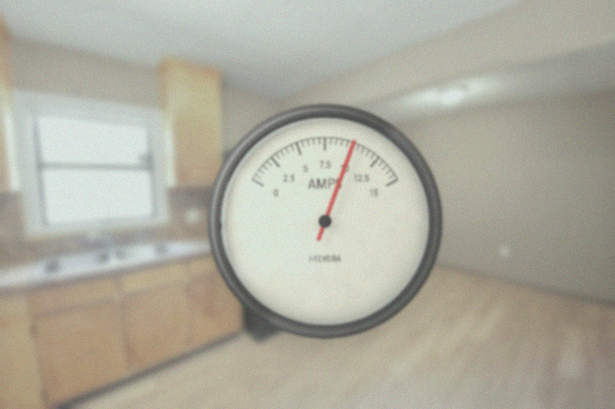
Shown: 10A
